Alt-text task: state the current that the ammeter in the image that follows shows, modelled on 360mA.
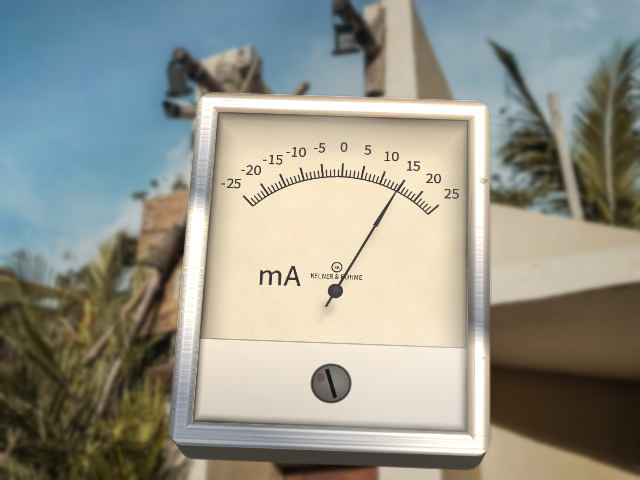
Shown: 15mA
